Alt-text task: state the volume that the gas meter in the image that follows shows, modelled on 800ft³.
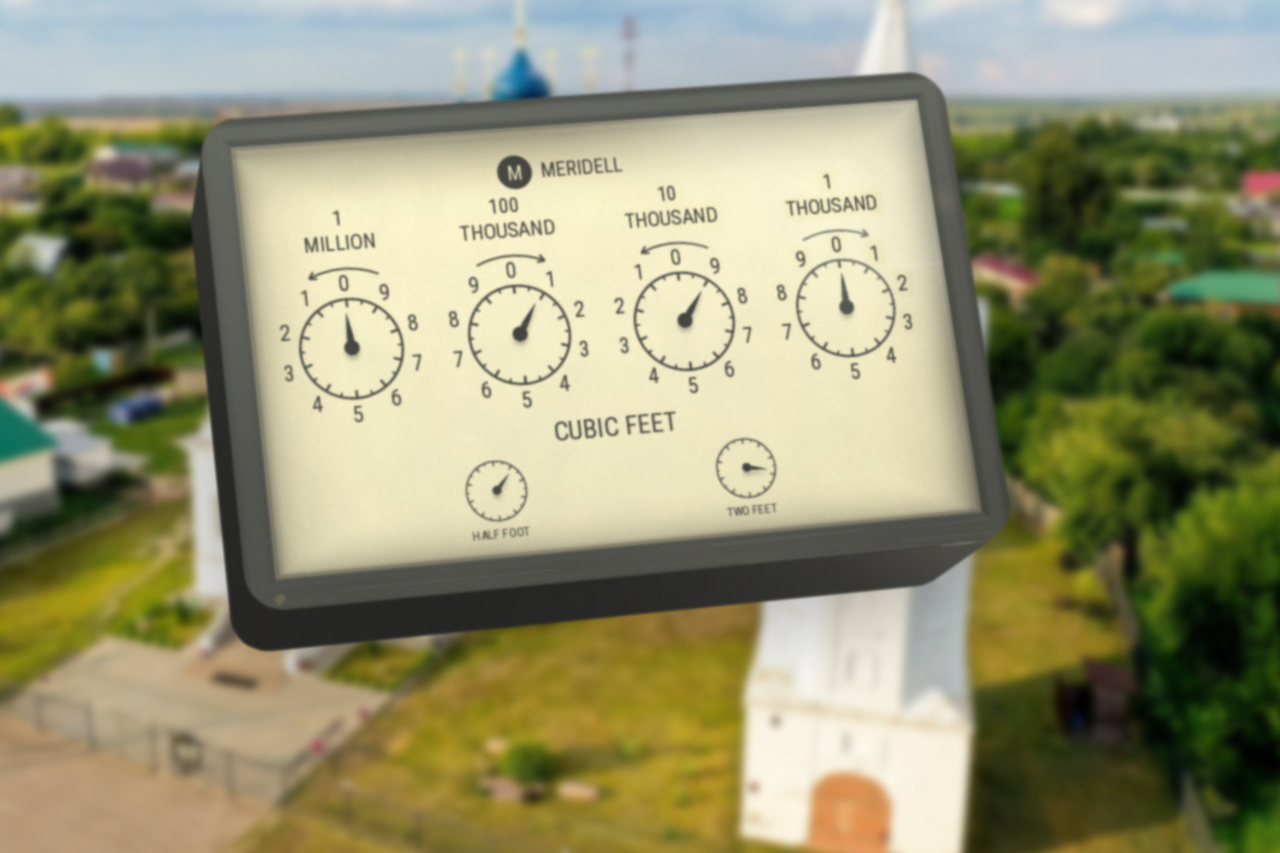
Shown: 9000ft³
